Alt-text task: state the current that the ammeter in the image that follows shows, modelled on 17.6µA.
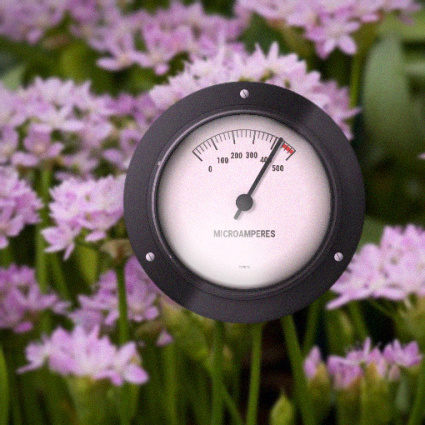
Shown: 420µA
